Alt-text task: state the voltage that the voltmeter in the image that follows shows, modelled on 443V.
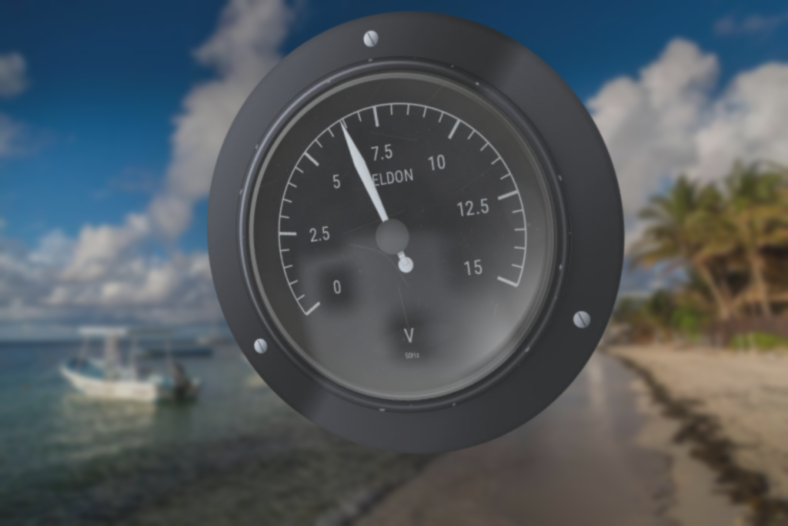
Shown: 6.5V
